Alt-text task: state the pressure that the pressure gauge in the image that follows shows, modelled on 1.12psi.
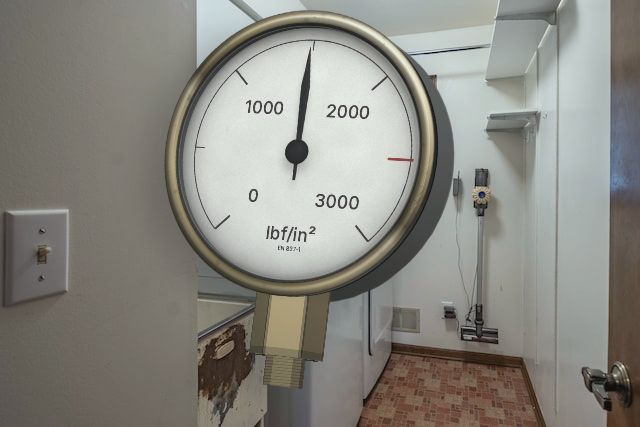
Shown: 1500psi
